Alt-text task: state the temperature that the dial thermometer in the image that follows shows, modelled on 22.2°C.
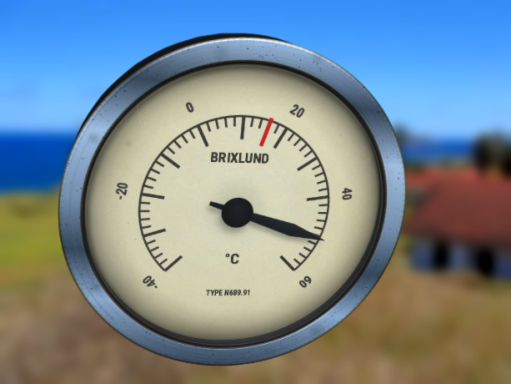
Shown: 50°C
